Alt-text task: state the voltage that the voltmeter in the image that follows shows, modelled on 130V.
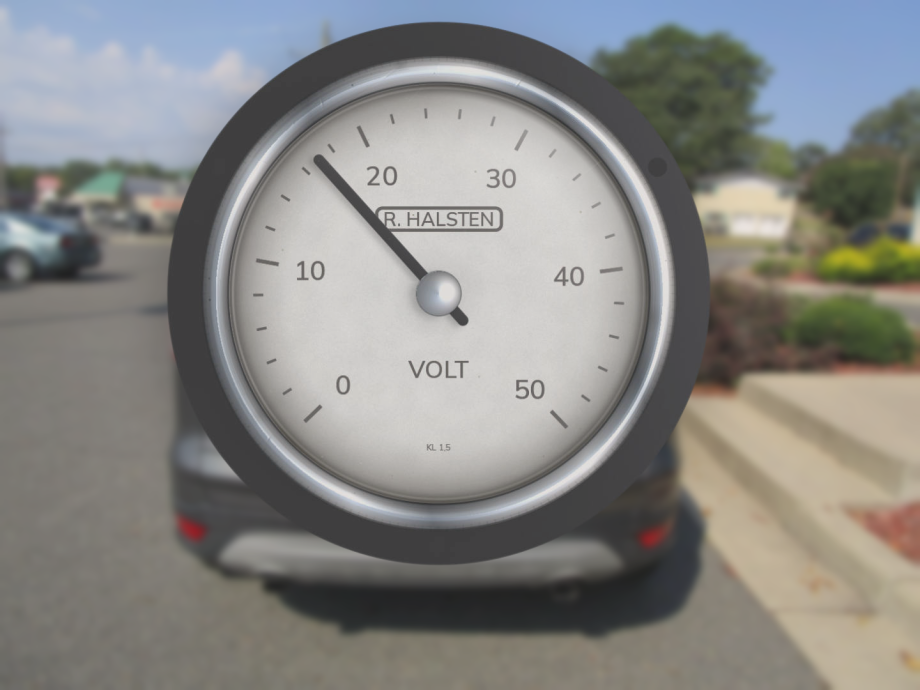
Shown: 17V
